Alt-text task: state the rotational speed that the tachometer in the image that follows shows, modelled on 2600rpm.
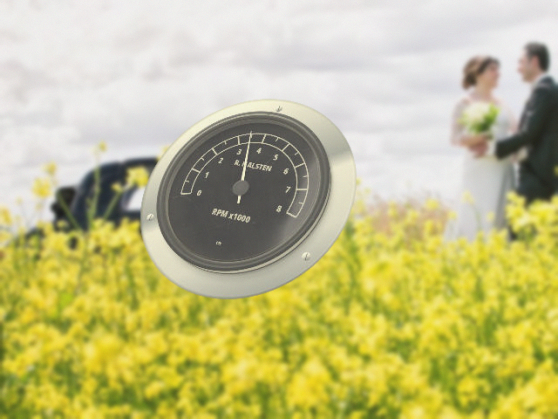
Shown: 3500rpm
